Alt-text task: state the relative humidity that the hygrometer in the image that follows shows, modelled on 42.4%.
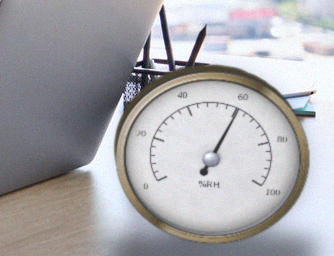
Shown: 60%
